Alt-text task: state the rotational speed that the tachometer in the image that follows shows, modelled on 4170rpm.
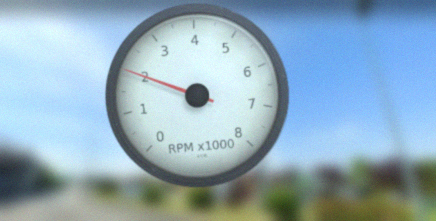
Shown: 2000rpm
